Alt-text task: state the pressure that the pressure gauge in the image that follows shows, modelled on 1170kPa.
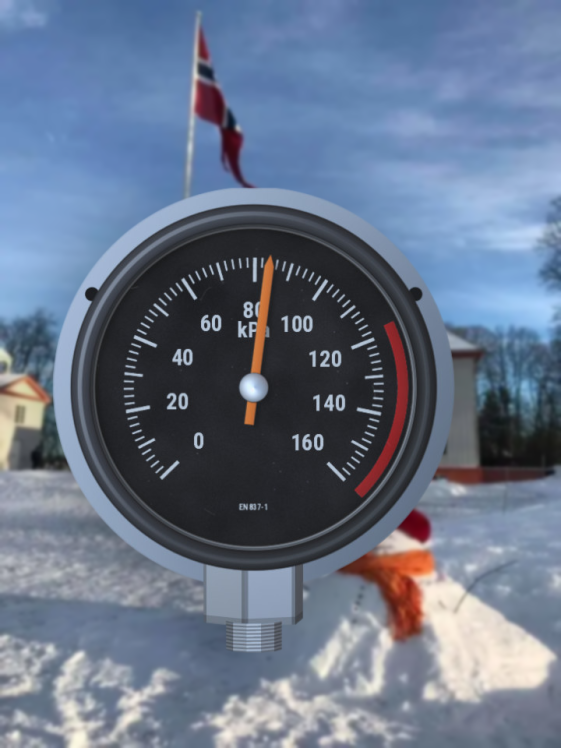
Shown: 84kPa
